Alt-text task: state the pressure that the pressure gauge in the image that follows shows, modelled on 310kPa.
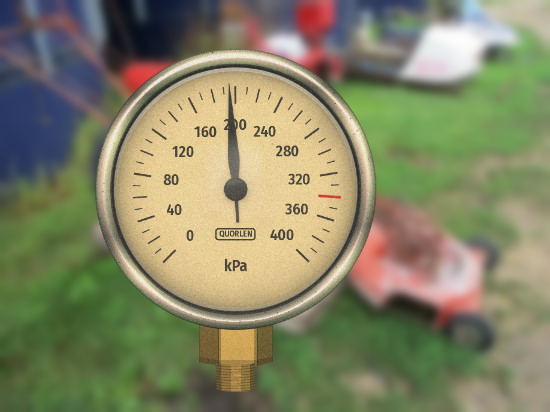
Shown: 195kPa
